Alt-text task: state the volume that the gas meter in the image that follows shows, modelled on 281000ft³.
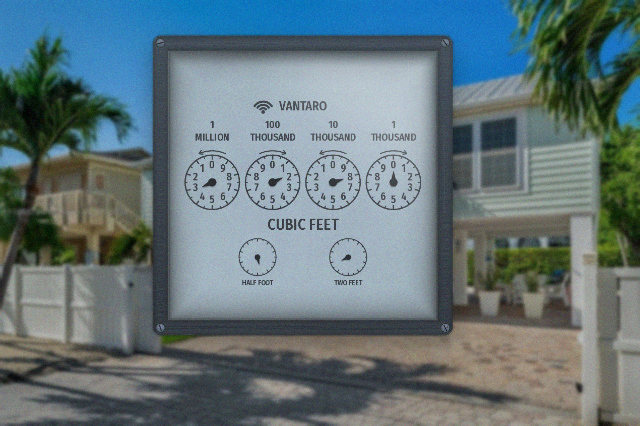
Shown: 318000ft³
